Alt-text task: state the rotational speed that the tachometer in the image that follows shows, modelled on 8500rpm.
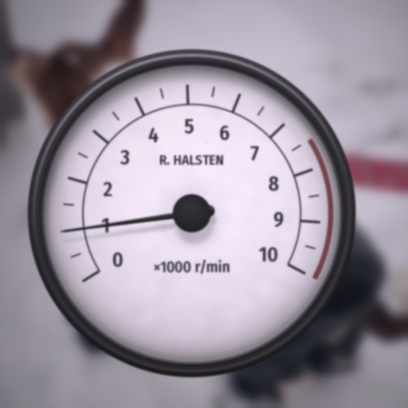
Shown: 1000rpm
